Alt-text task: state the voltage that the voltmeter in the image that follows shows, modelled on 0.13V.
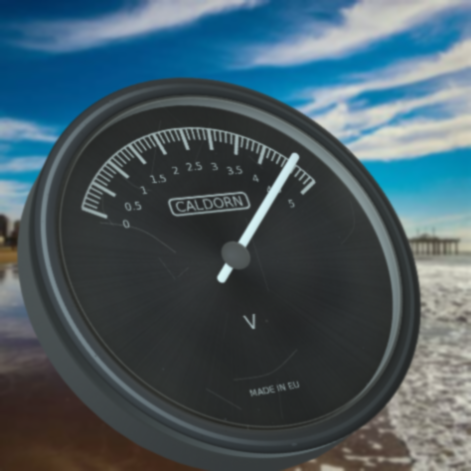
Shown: 4.5V
